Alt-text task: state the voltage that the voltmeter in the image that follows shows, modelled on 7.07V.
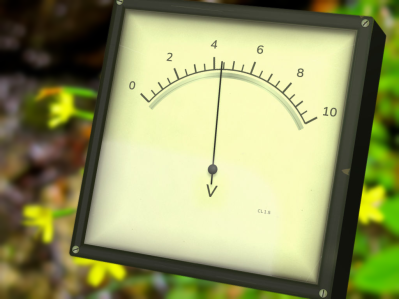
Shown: 4.5V
